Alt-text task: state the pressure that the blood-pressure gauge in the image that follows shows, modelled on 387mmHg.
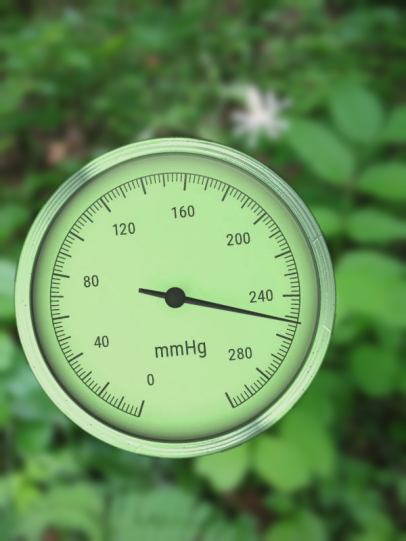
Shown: 252mmHg
